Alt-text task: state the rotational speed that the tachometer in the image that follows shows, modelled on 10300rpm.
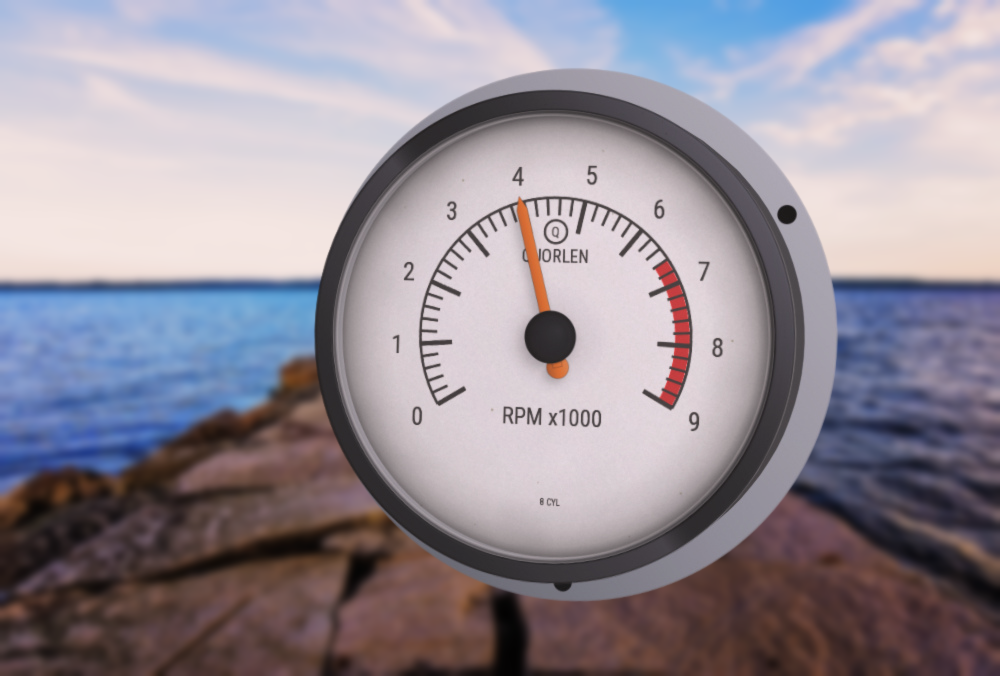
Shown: 4000rpm
